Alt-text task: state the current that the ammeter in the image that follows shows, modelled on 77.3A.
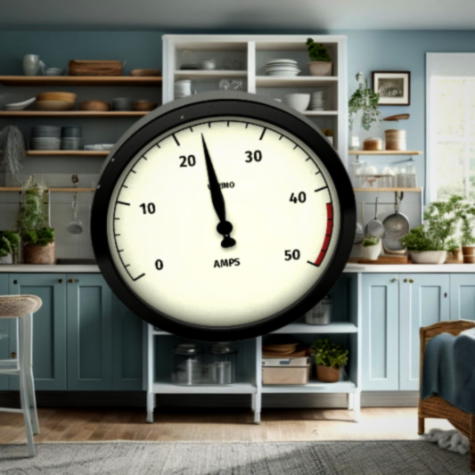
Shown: 23A
